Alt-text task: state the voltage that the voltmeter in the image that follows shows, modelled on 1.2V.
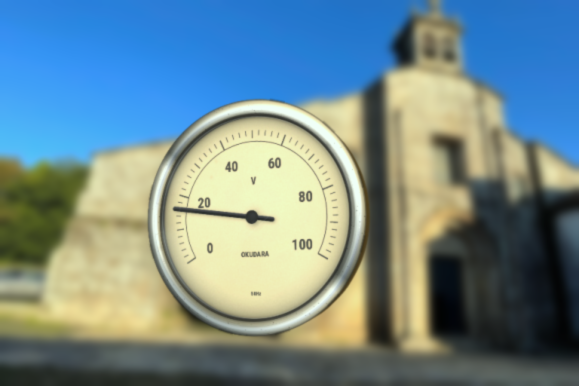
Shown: 16V
